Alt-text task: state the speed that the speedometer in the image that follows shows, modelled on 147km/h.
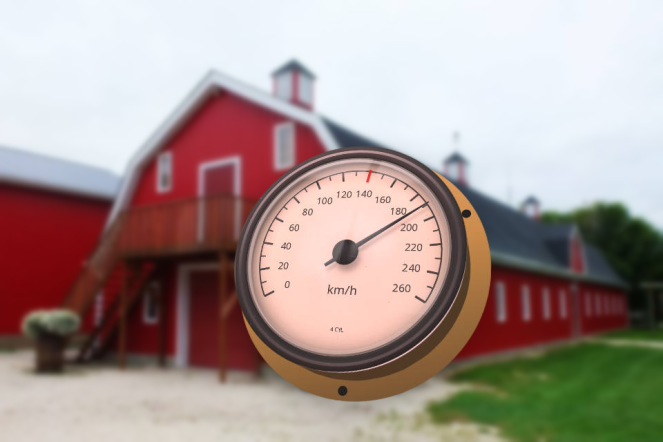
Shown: 190km/h
